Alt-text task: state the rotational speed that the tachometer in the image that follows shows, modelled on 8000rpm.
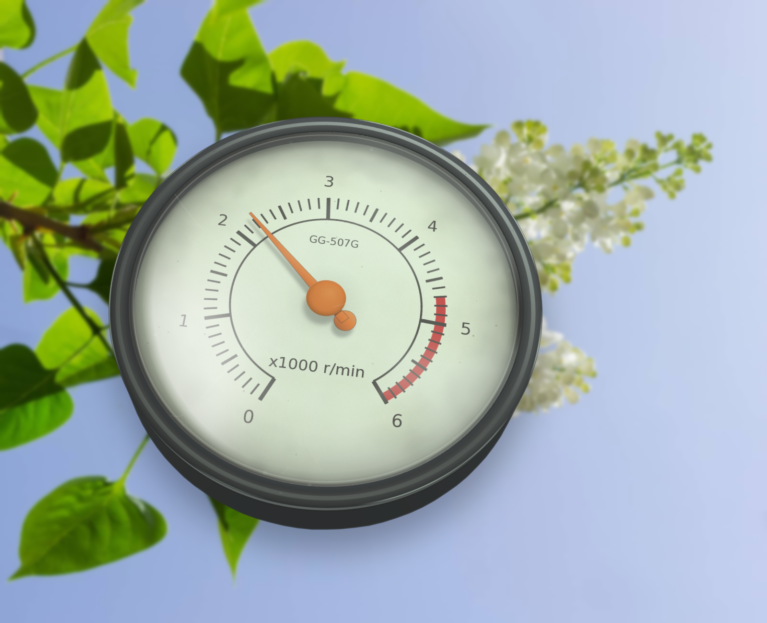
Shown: 2200rpm
